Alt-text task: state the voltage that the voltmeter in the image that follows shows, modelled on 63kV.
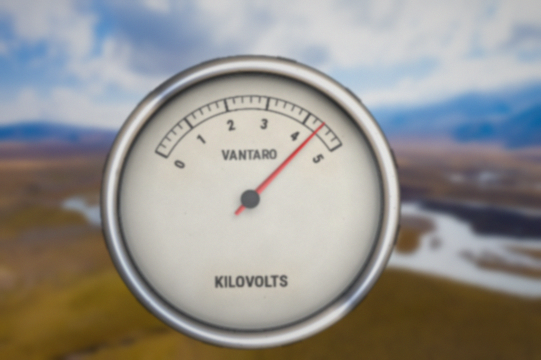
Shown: 4.4kV
